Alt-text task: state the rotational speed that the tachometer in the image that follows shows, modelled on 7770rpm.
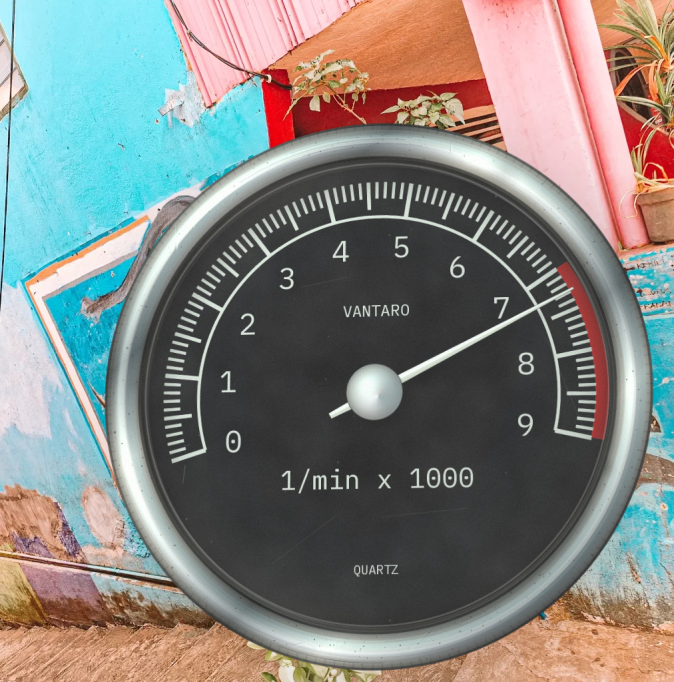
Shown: 7300rpm
